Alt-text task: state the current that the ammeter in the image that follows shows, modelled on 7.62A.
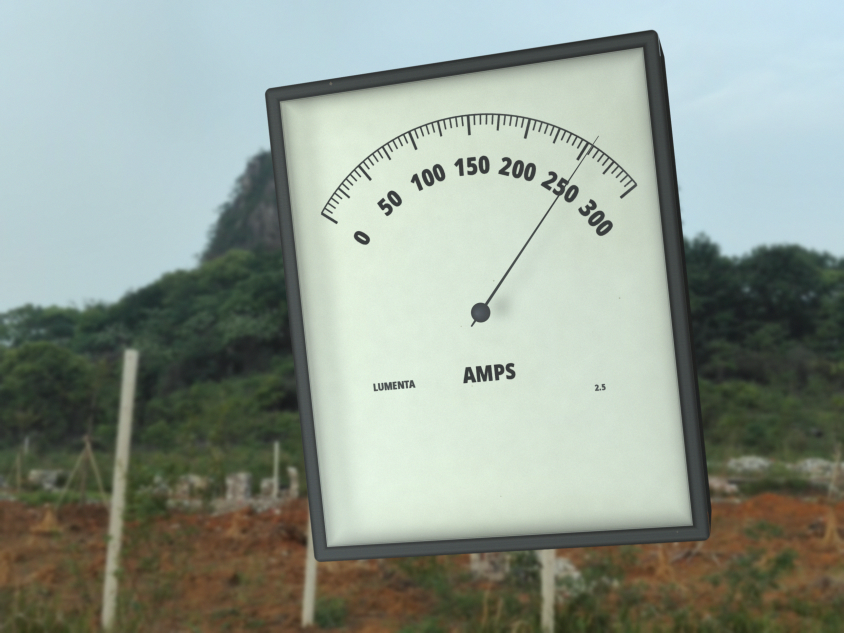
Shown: 255A
